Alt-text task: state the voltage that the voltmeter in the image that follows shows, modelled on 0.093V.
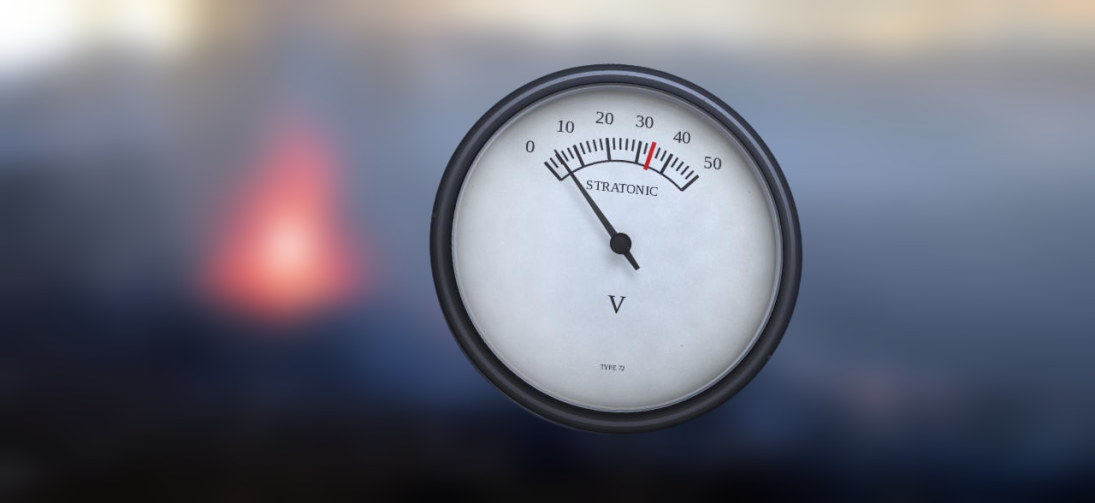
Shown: 4V
